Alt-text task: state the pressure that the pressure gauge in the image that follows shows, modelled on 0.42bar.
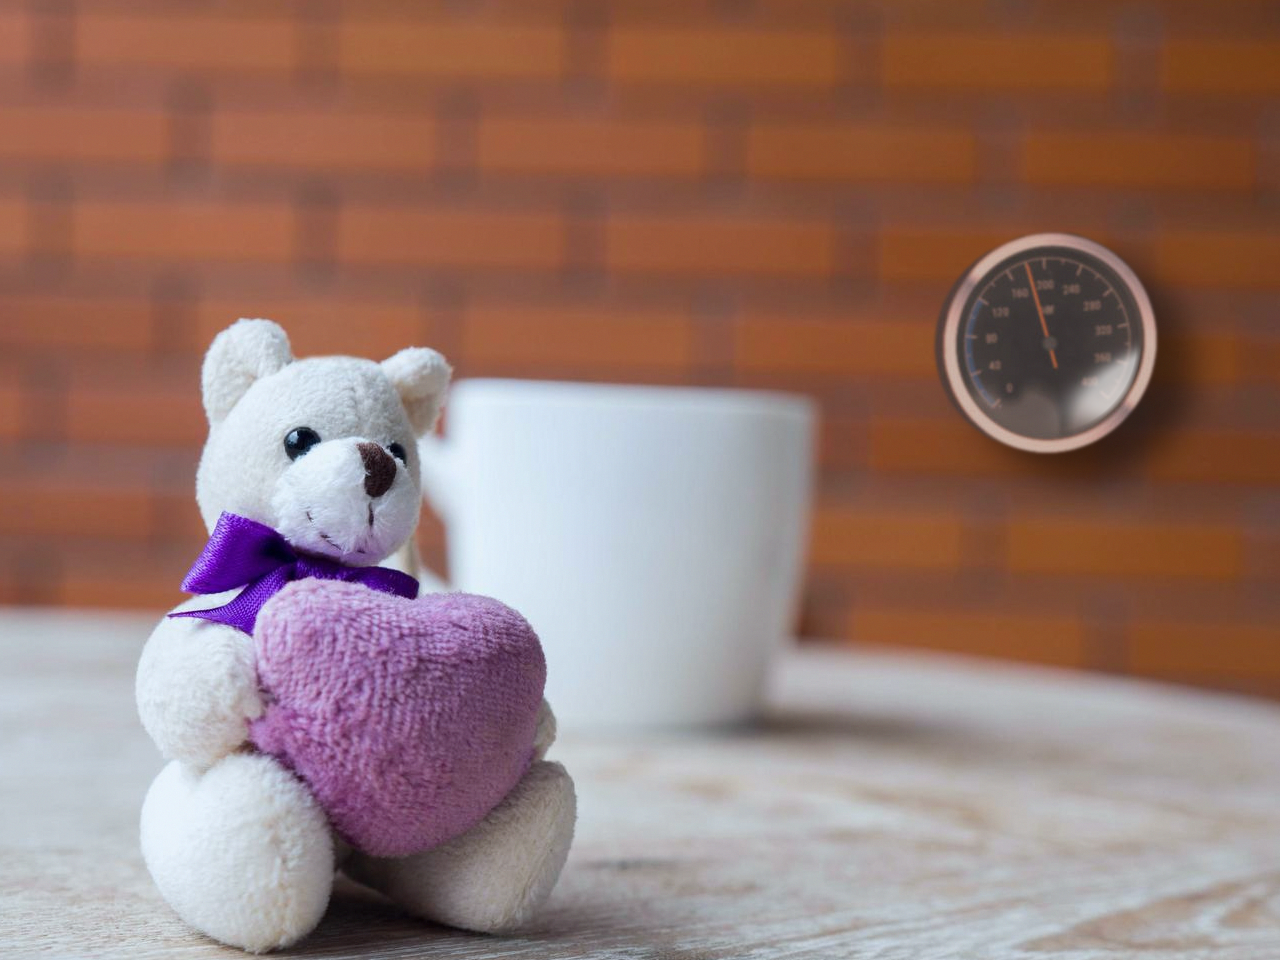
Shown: 180bar
